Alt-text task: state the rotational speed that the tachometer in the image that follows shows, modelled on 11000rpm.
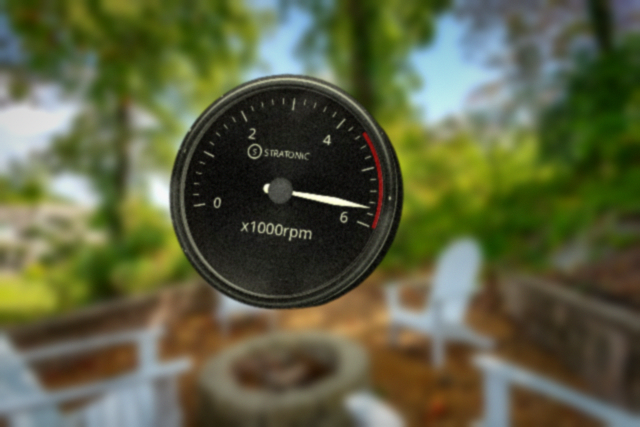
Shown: 5700rpm
